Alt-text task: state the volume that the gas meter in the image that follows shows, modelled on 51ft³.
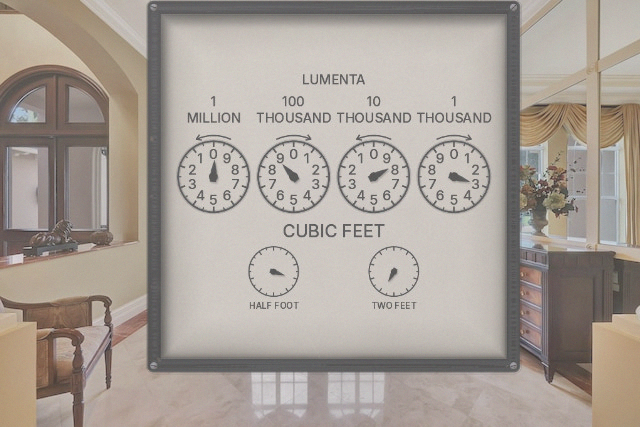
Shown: 988300ft³
